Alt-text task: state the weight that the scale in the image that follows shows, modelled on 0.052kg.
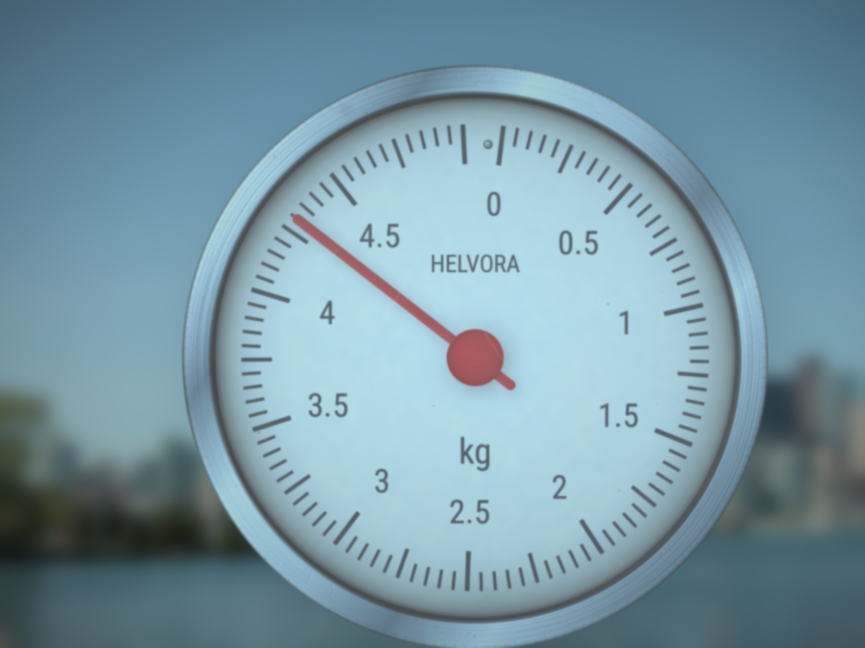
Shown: 4.3kg
